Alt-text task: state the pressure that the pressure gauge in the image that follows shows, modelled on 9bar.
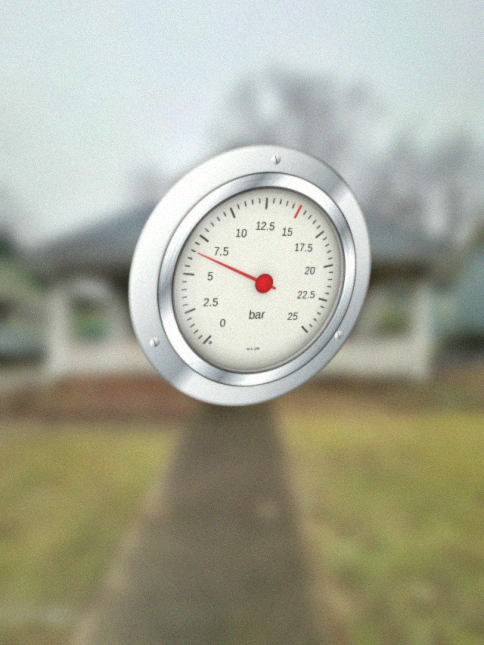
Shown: 6.5bar
